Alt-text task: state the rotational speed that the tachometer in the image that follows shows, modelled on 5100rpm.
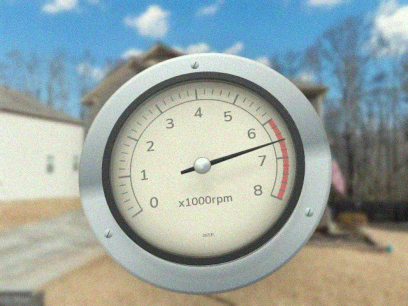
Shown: 6600rpm
